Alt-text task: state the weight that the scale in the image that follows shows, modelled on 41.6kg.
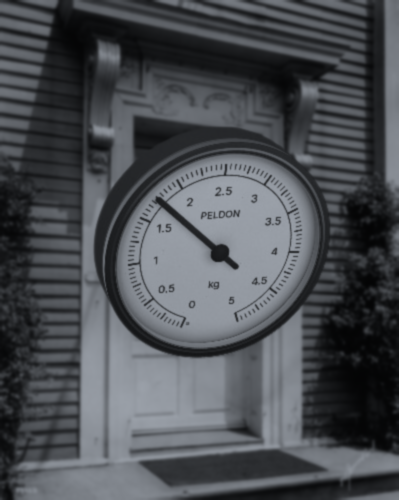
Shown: 1.75kg
